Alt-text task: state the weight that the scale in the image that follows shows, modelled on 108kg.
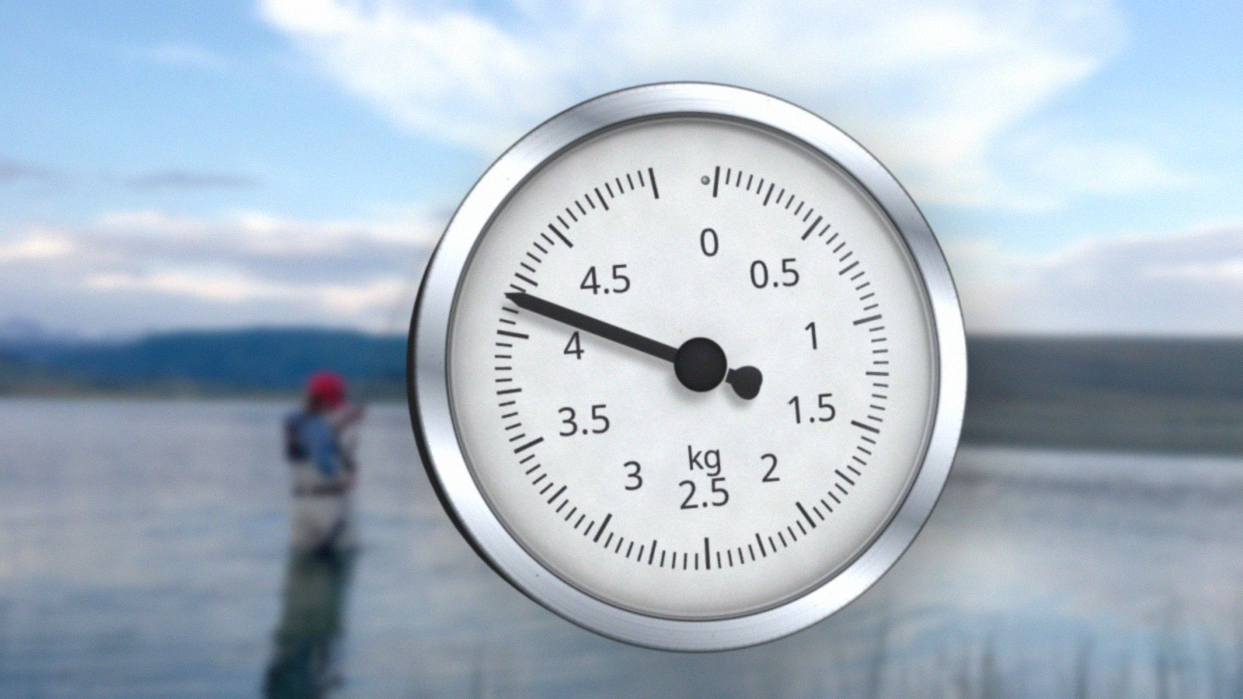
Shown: 4.15kg
